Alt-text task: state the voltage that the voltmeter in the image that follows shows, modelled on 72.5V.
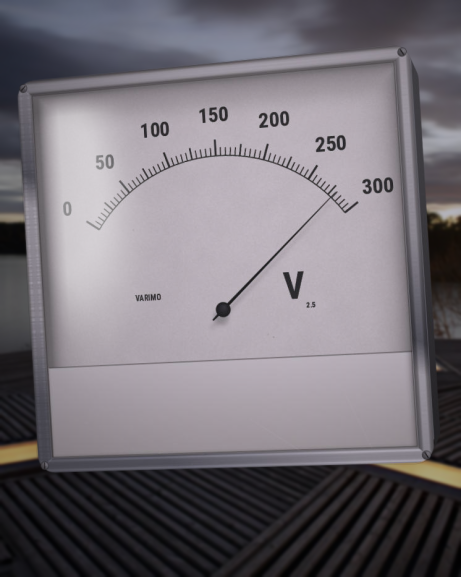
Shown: 280V
